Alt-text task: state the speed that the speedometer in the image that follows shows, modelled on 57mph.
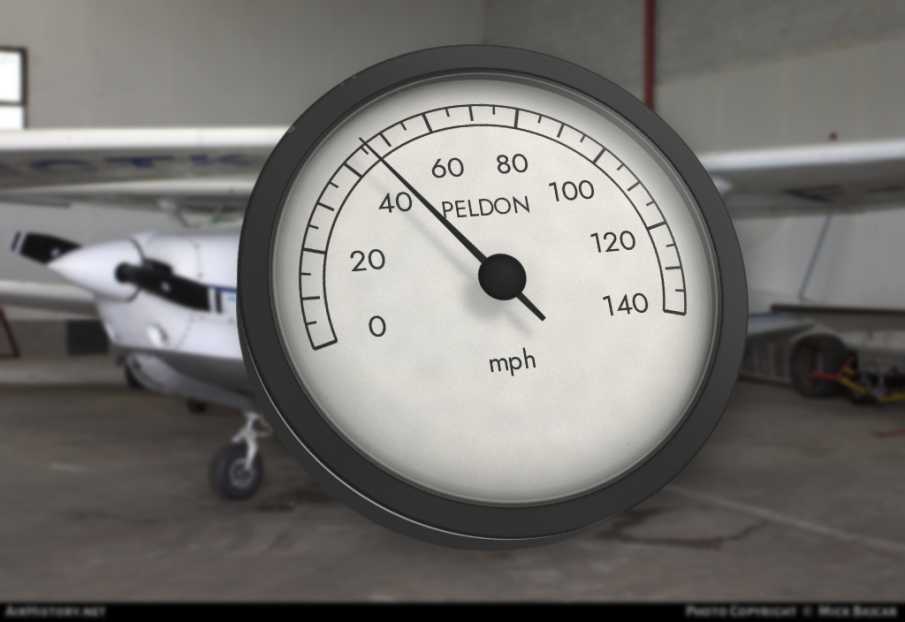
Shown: 45mph
